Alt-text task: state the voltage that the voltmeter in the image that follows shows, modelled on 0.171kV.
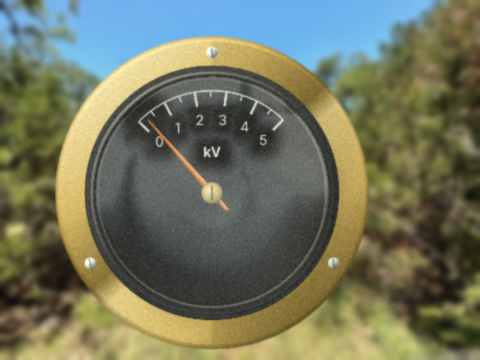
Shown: 0.25kV
